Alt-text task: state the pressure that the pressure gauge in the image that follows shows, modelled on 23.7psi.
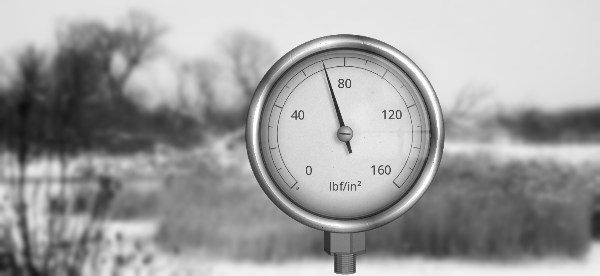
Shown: 70psi
